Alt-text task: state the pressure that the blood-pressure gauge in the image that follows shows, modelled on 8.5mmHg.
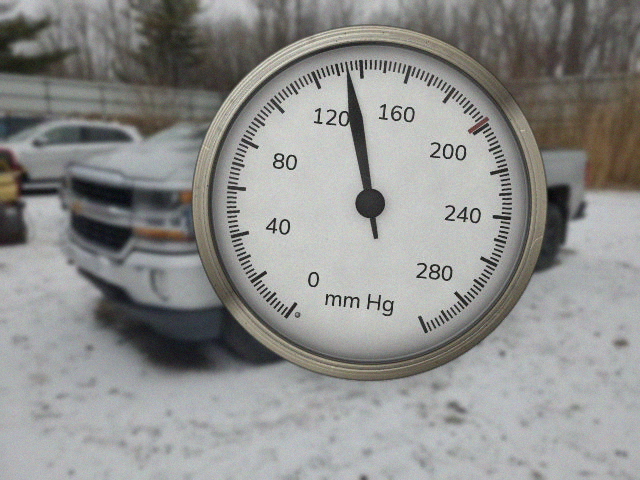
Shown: 134mmHg
